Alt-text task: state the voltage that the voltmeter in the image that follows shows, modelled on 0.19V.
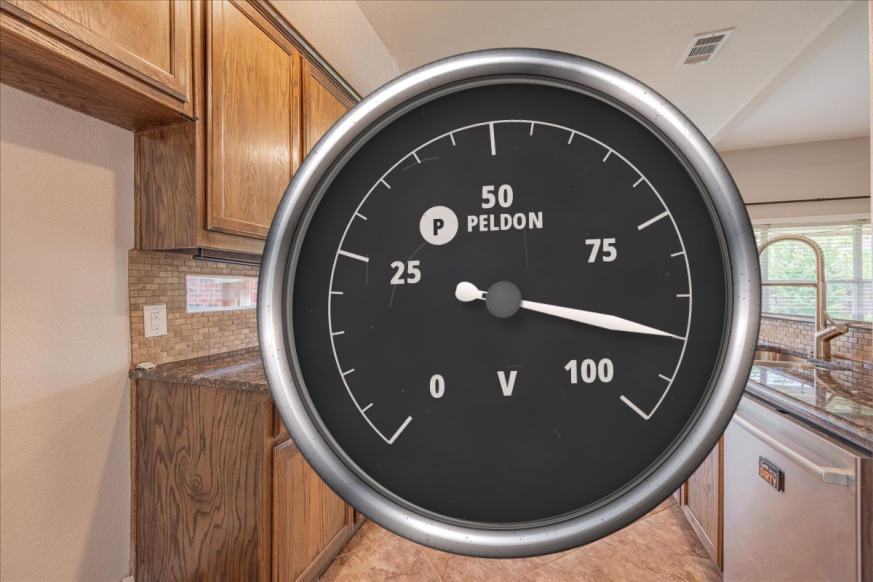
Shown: 90V
